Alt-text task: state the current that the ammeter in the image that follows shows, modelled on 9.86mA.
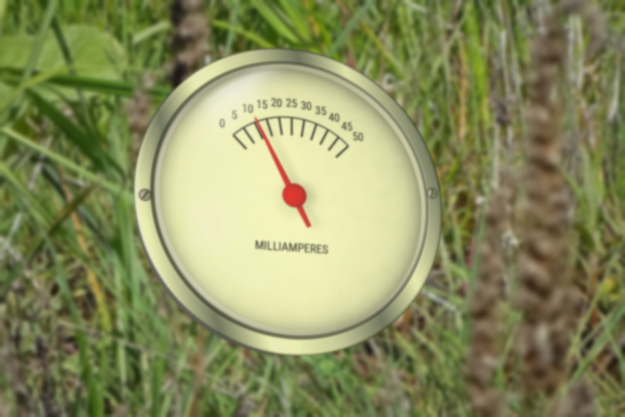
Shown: 10mA
